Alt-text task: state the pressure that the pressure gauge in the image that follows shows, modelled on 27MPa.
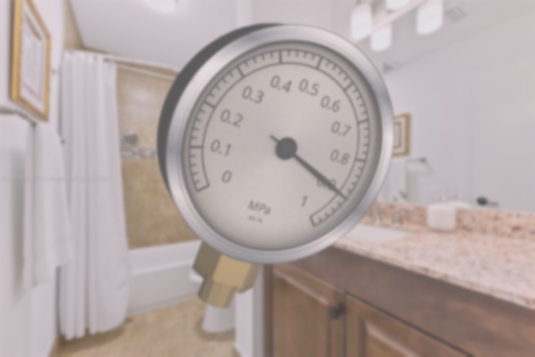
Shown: 0.9MPa
